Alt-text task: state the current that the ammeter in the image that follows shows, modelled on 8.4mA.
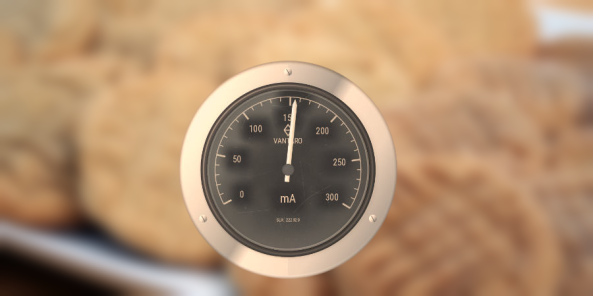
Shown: 155mA
